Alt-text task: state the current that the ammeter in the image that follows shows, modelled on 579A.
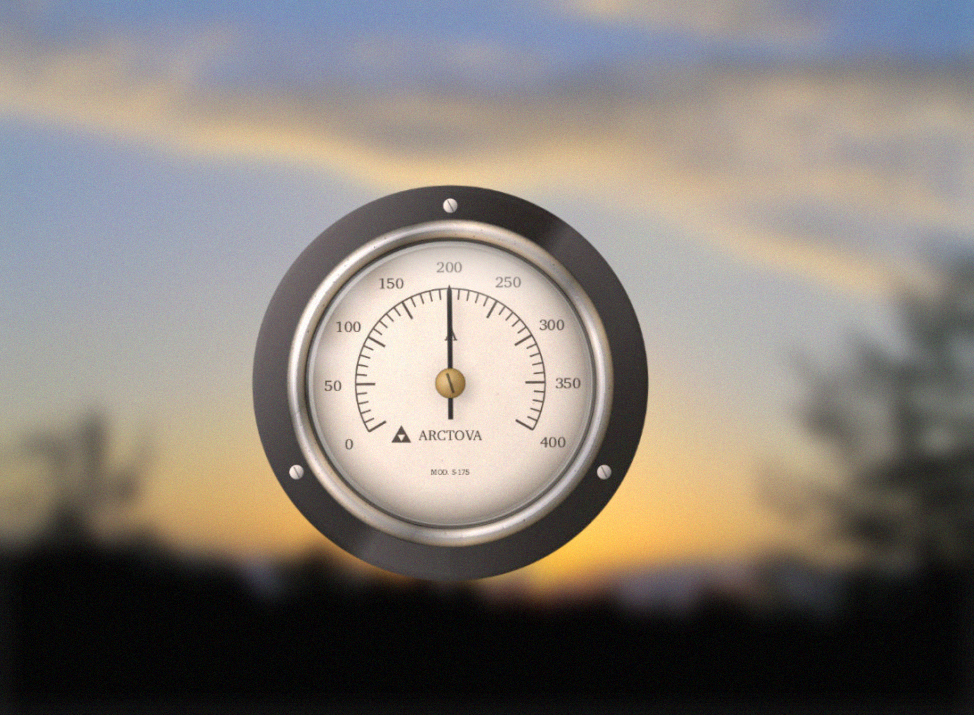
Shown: 200A
